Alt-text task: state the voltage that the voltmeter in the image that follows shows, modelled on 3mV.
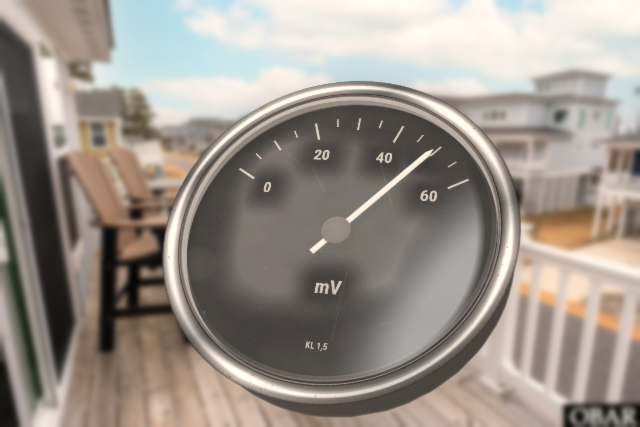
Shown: 50mV
